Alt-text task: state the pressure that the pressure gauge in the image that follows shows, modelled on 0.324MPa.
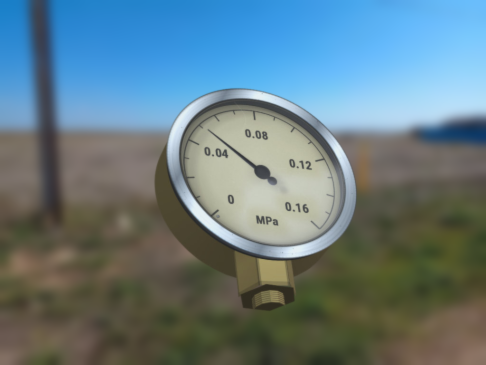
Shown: 0.05MPa
